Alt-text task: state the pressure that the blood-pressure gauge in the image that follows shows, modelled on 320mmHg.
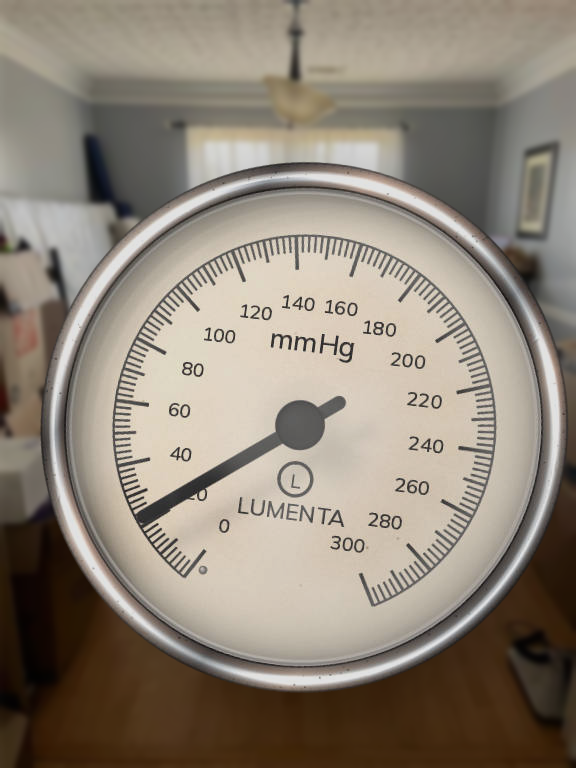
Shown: 22mmHg
